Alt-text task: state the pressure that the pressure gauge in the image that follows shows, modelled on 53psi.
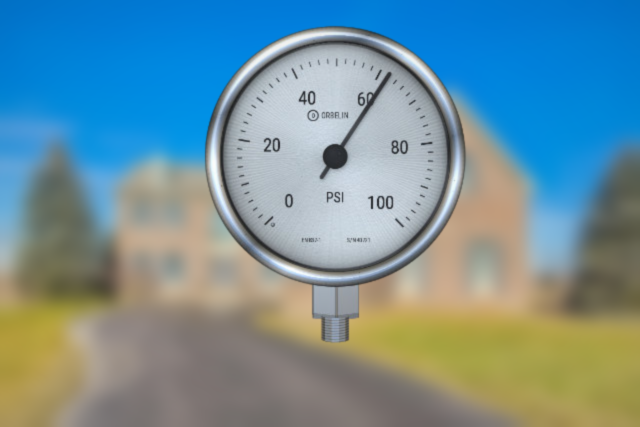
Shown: 62psi
